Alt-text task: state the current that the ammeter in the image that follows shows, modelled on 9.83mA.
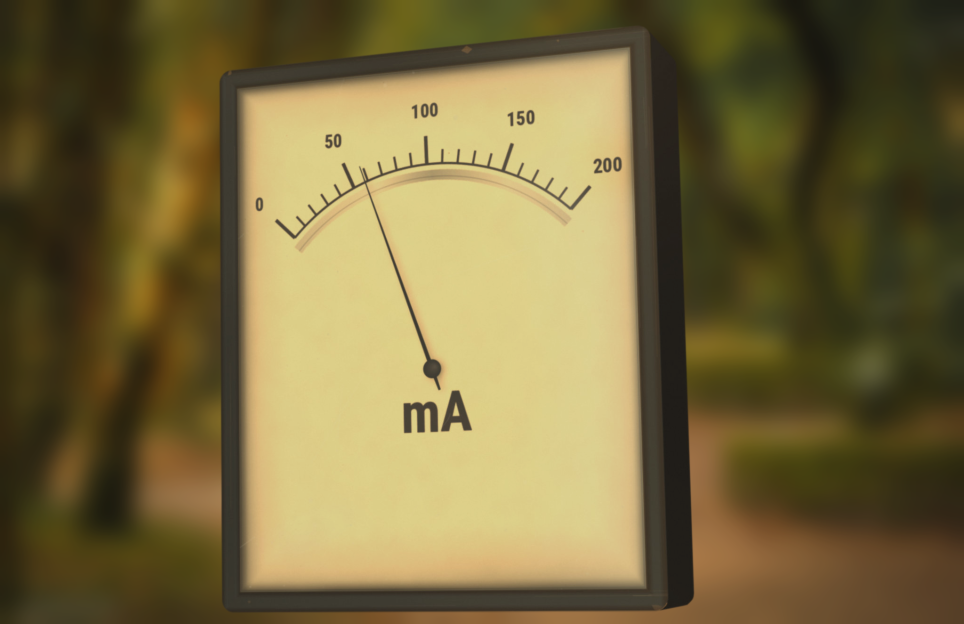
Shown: 60mA
